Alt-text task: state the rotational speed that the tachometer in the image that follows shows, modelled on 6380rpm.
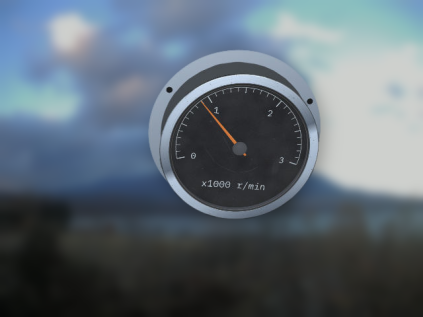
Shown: 900rpm
